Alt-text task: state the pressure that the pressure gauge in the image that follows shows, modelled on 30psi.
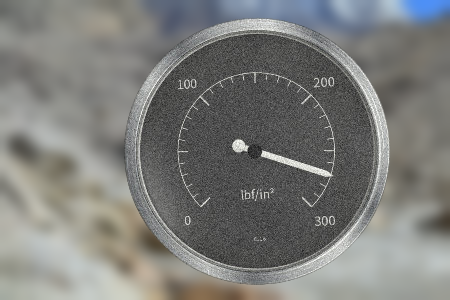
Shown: 270psi
